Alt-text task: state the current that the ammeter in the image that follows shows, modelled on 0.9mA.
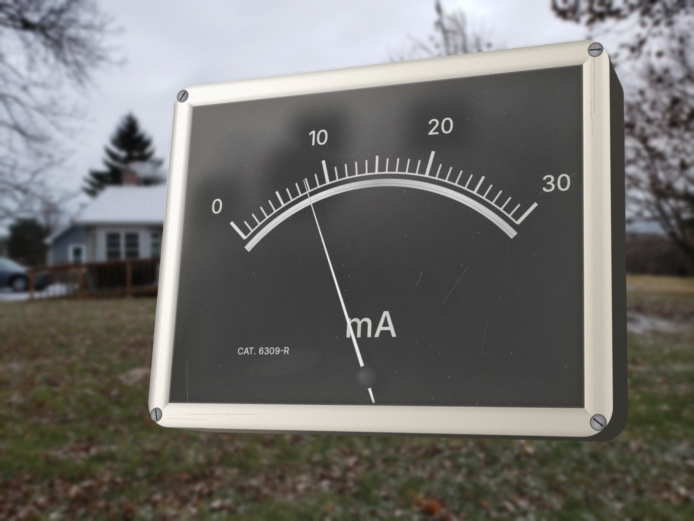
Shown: 8mA
